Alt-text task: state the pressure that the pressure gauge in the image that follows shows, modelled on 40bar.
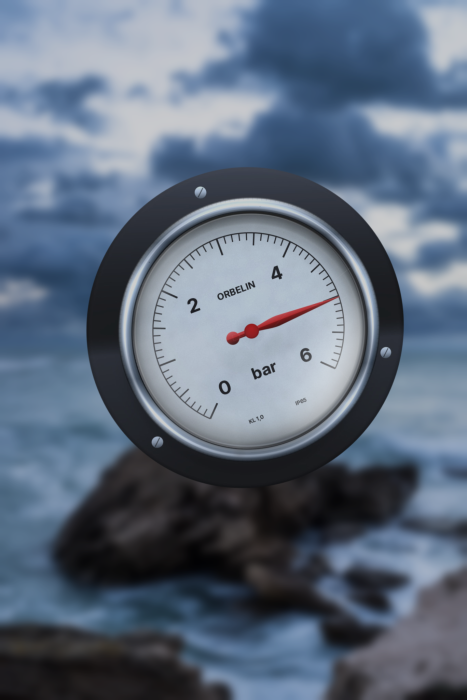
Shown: 5bar
